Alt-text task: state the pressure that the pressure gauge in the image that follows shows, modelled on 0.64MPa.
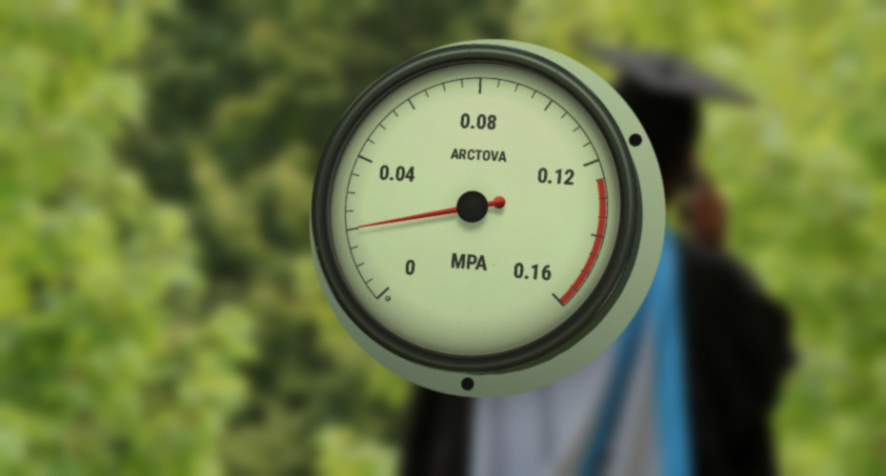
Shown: 0.02MPa
